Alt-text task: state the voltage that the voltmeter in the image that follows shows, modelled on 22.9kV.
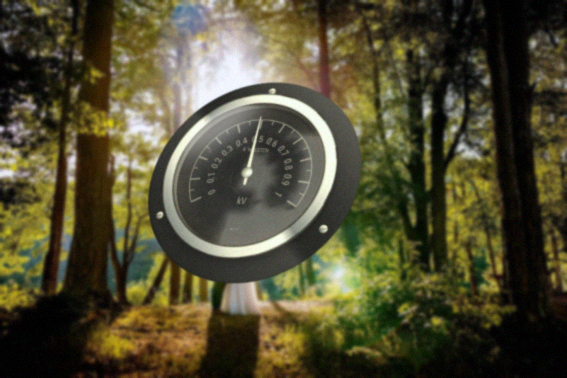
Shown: 0.5kV
